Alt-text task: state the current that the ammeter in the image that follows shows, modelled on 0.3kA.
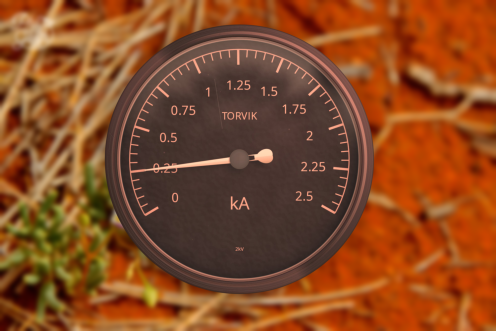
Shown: 0.25kA
